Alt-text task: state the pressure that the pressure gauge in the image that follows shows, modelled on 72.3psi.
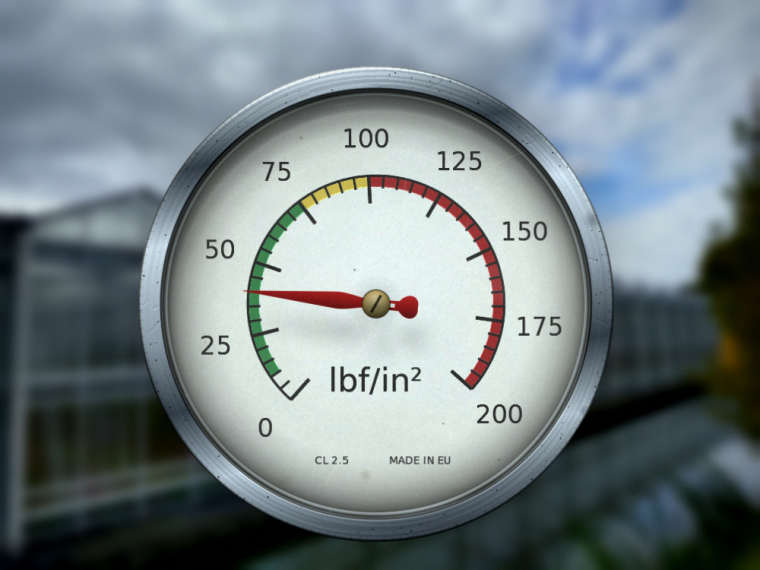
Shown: 40psi
